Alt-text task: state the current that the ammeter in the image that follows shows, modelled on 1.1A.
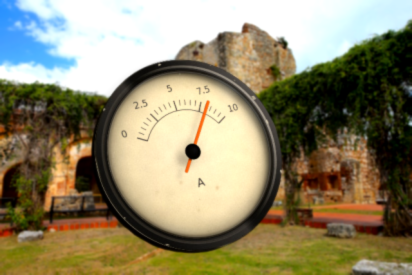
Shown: 8A
